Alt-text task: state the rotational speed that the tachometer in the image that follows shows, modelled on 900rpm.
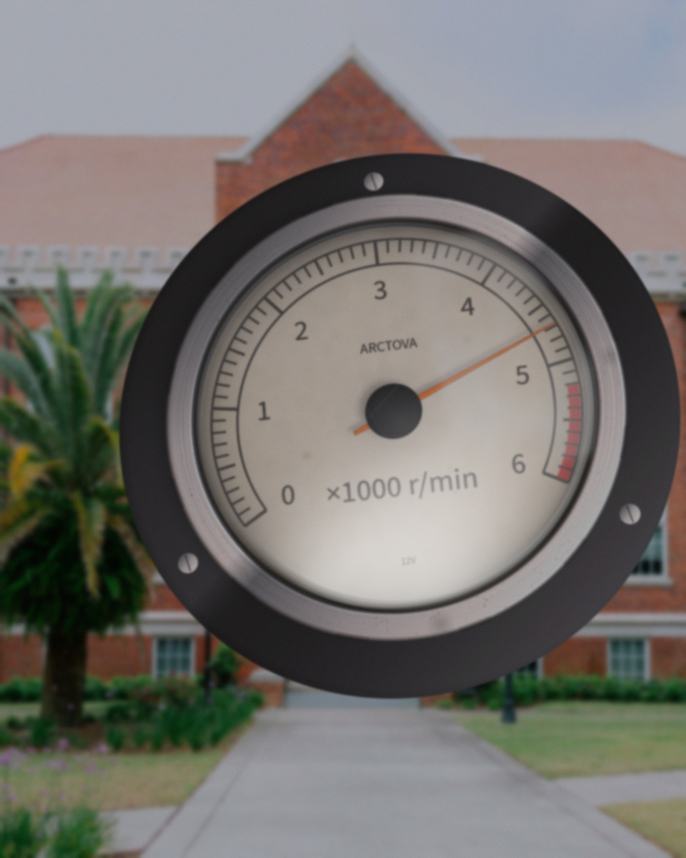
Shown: 4700rpm
